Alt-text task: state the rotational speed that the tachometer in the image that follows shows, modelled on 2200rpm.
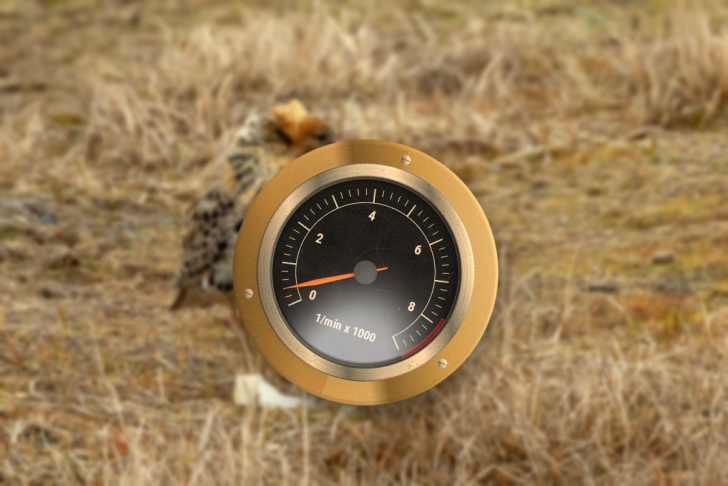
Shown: 400rpm
